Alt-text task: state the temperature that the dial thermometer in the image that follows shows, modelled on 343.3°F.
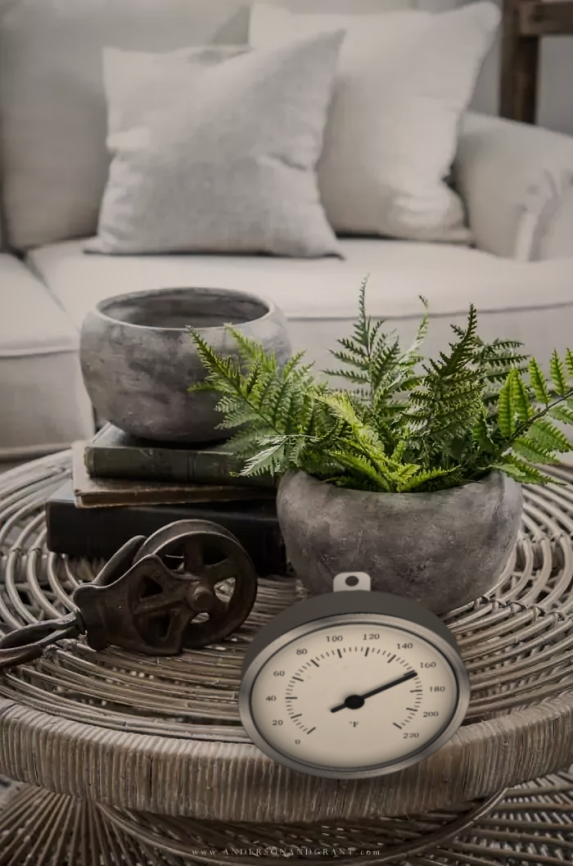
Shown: 160°F
